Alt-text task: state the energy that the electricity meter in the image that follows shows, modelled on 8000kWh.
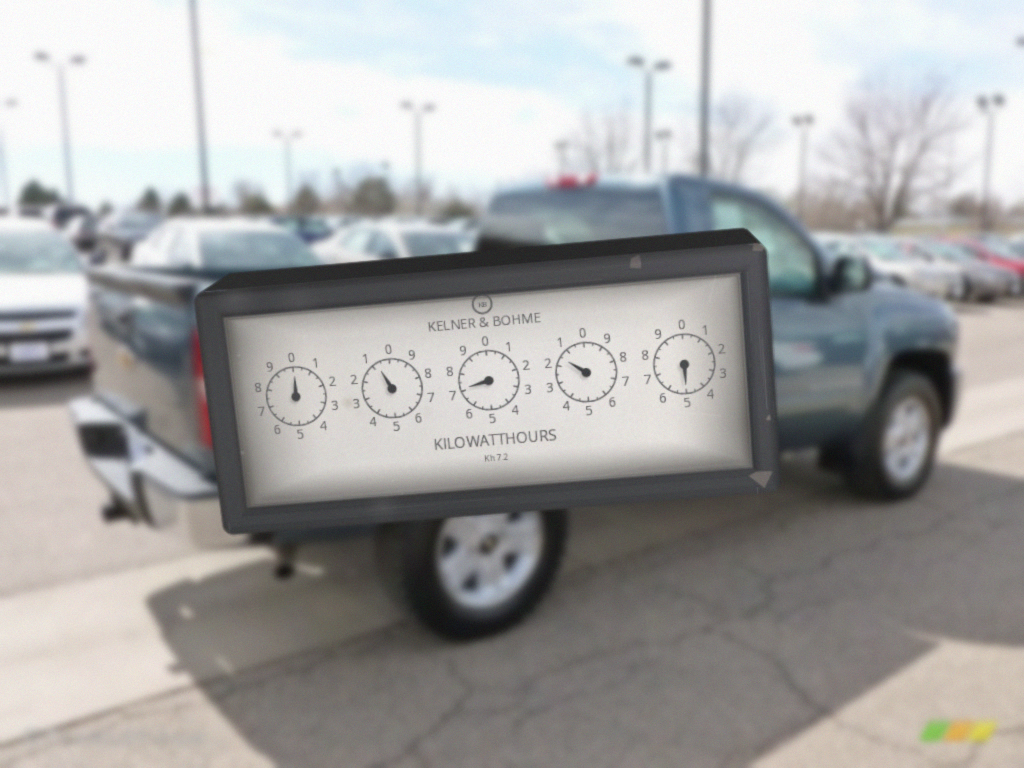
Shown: 715kWh
